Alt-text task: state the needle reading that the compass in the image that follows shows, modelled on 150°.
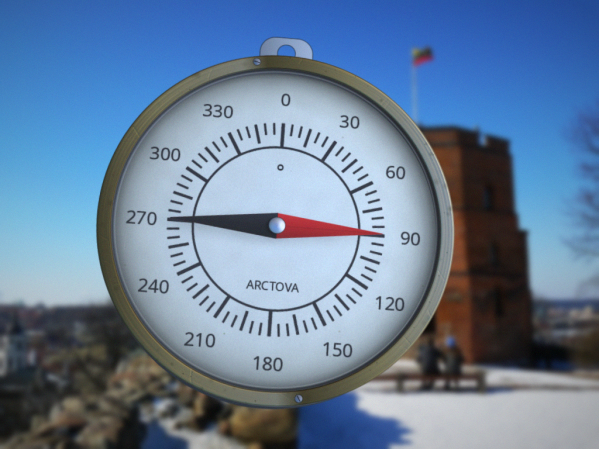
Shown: 90°
